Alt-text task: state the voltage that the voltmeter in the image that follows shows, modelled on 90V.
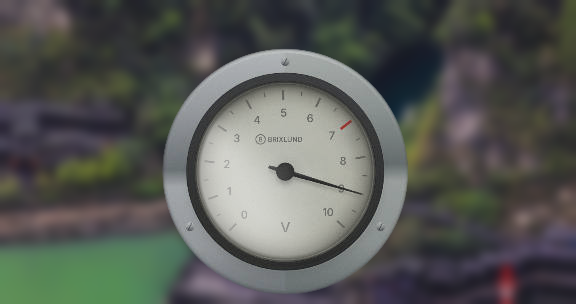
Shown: 9V
